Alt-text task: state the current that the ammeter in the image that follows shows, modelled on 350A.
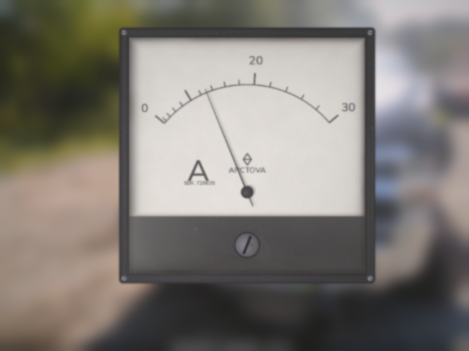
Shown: 13A
